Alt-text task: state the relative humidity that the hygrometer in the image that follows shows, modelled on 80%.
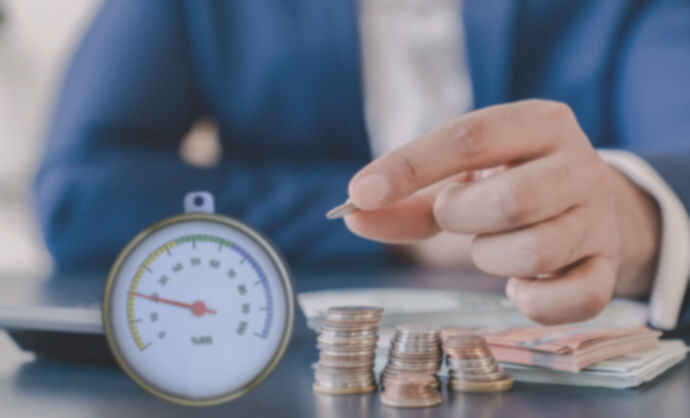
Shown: 20%
